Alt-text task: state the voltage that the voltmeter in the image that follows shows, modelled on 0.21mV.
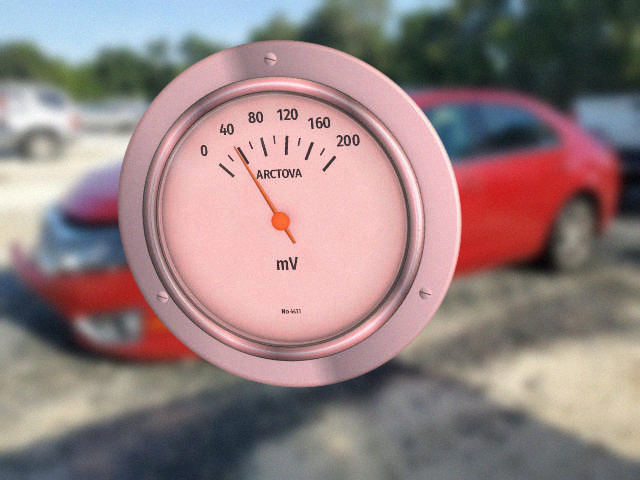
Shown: 40mV
